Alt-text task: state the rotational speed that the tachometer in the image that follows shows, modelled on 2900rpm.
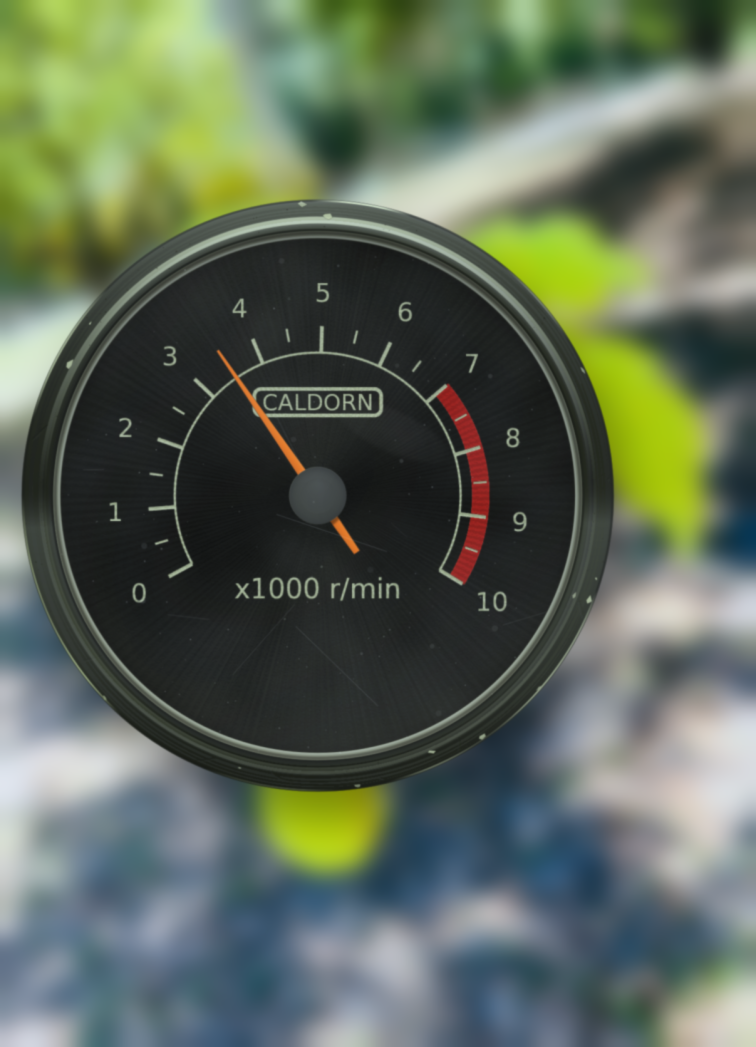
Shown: 3500rpm
